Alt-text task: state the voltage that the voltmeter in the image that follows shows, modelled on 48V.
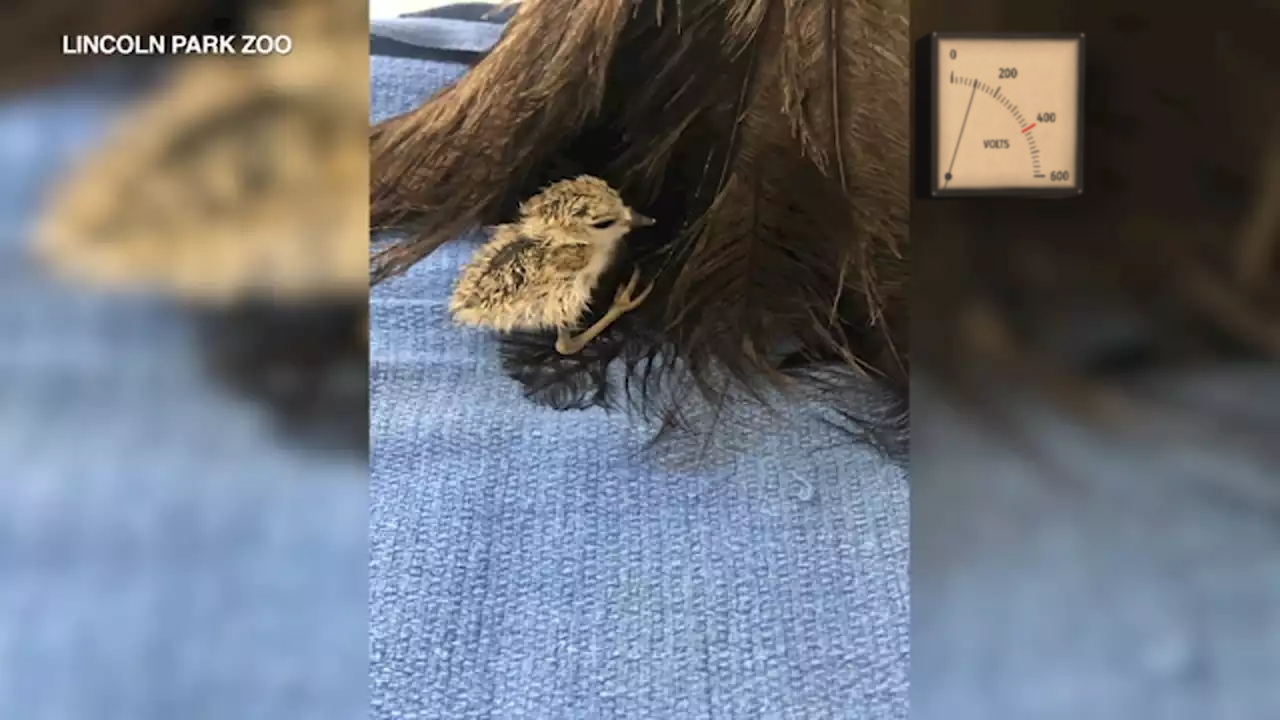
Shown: 100V
